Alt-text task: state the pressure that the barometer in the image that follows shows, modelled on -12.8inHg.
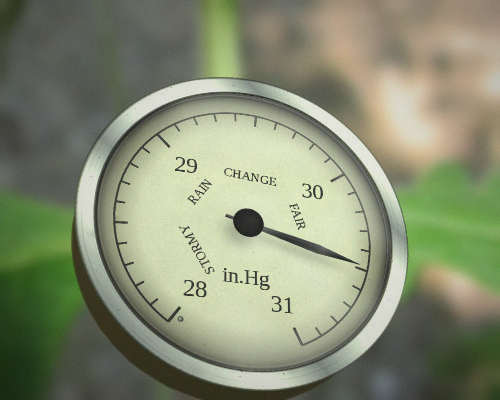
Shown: 30.5inHg
